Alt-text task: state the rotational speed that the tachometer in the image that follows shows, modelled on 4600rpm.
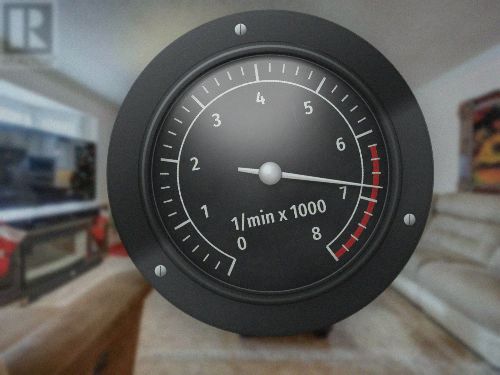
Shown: 6800rpm
